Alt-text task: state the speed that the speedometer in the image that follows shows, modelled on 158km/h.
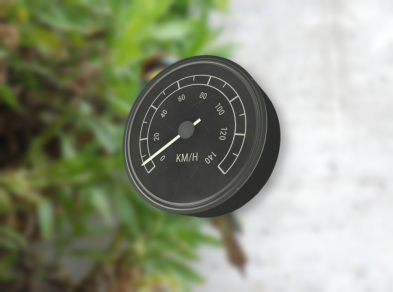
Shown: 5km/h
